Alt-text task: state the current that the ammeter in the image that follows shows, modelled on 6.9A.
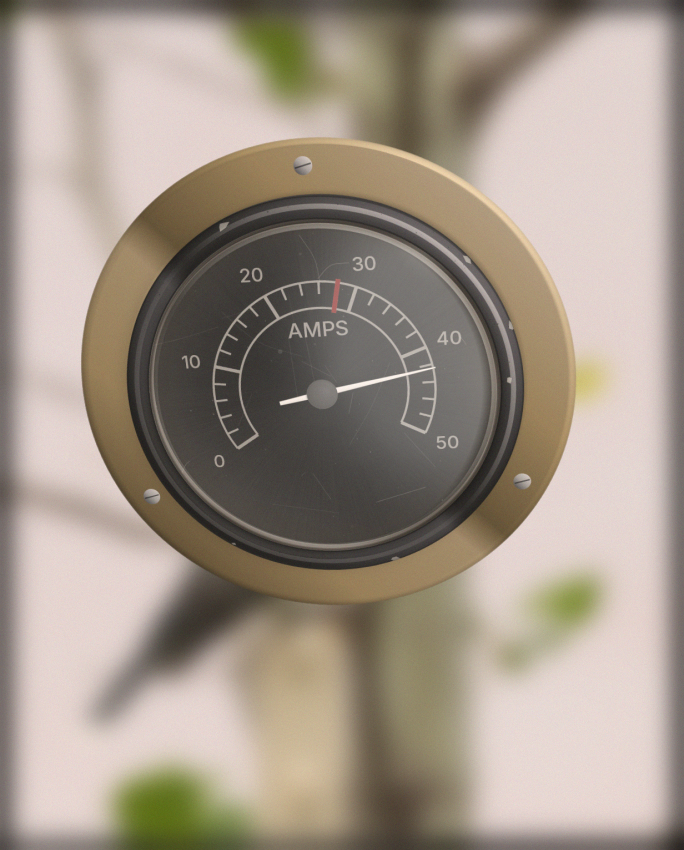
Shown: 42A
